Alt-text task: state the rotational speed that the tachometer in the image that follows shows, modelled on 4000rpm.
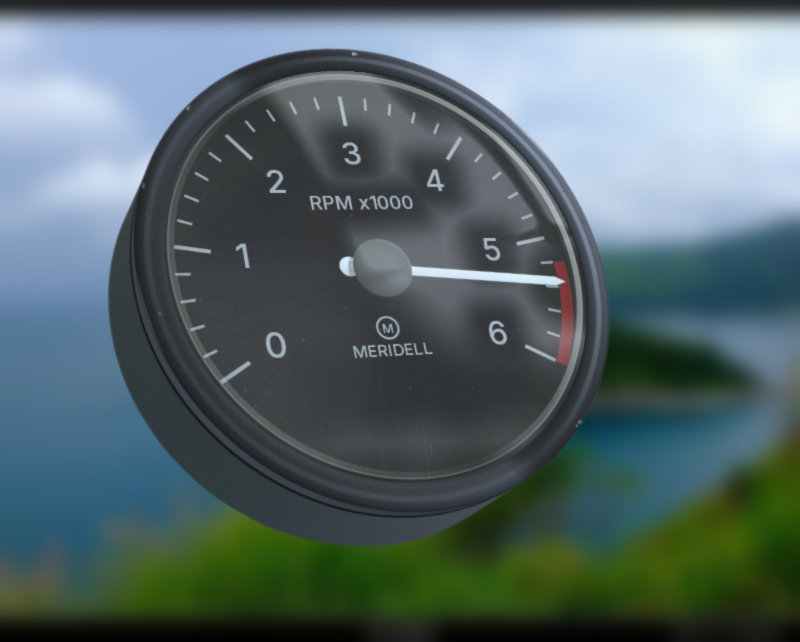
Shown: 5400rpm
